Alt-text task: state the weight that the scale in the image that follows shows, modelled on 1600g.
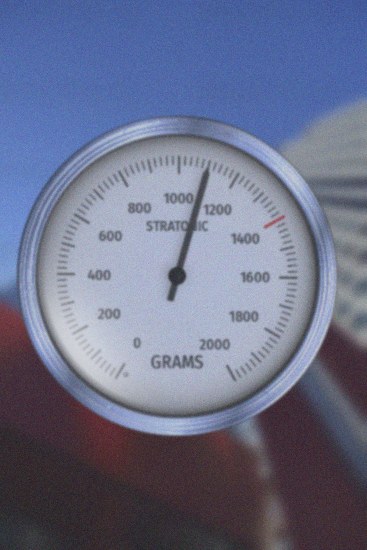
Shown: 1100g
